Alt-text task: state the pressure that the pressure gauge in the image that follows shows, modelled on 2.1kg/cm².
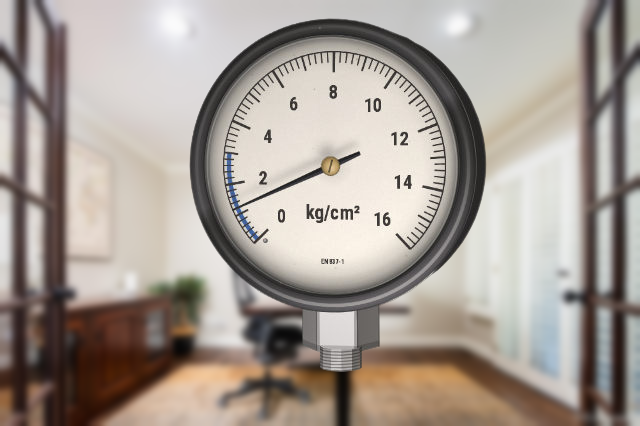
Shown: 1.2kg/cm²
